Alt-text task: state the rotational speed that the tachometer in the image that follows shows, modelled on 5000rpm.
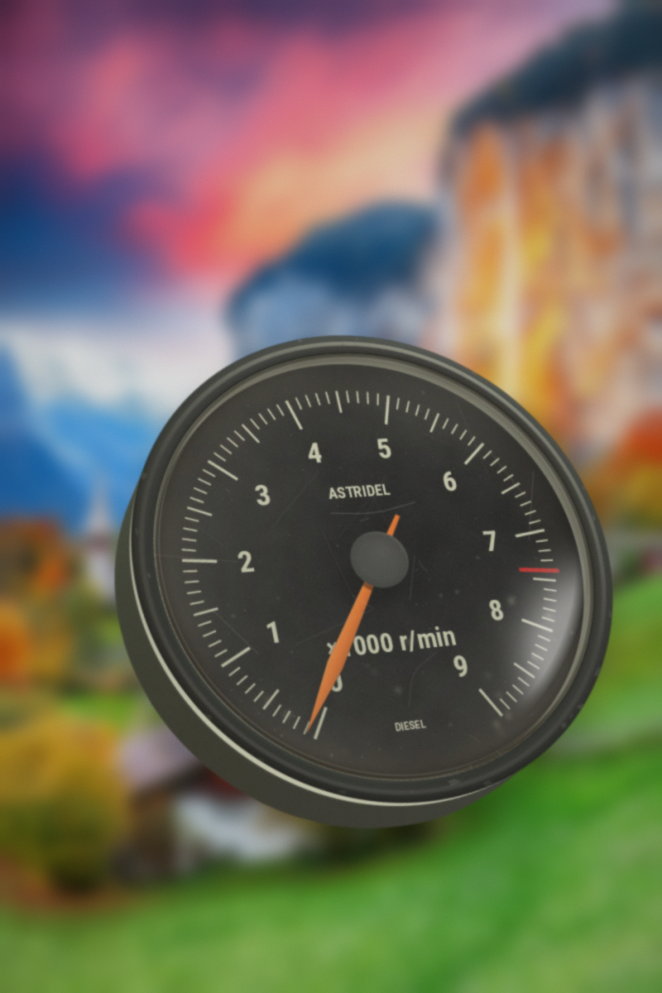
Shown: 100rpm
